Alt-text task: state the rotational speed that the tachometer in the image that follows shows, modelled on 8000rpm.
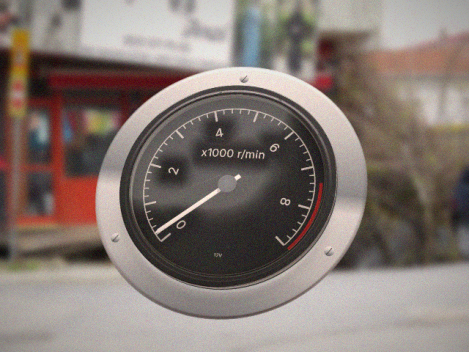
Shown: 200rpm
